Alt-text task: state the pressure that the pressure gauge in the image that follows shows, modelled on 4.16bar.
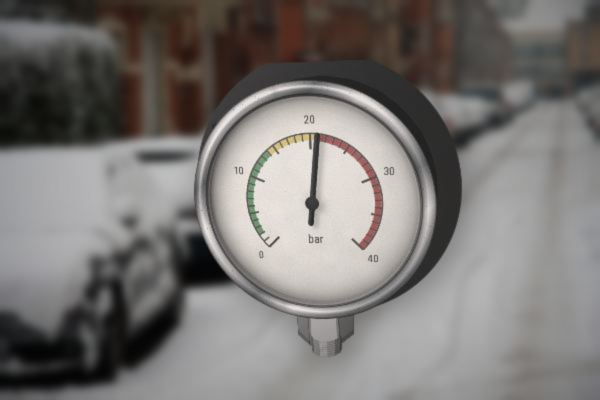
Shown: 21bar
